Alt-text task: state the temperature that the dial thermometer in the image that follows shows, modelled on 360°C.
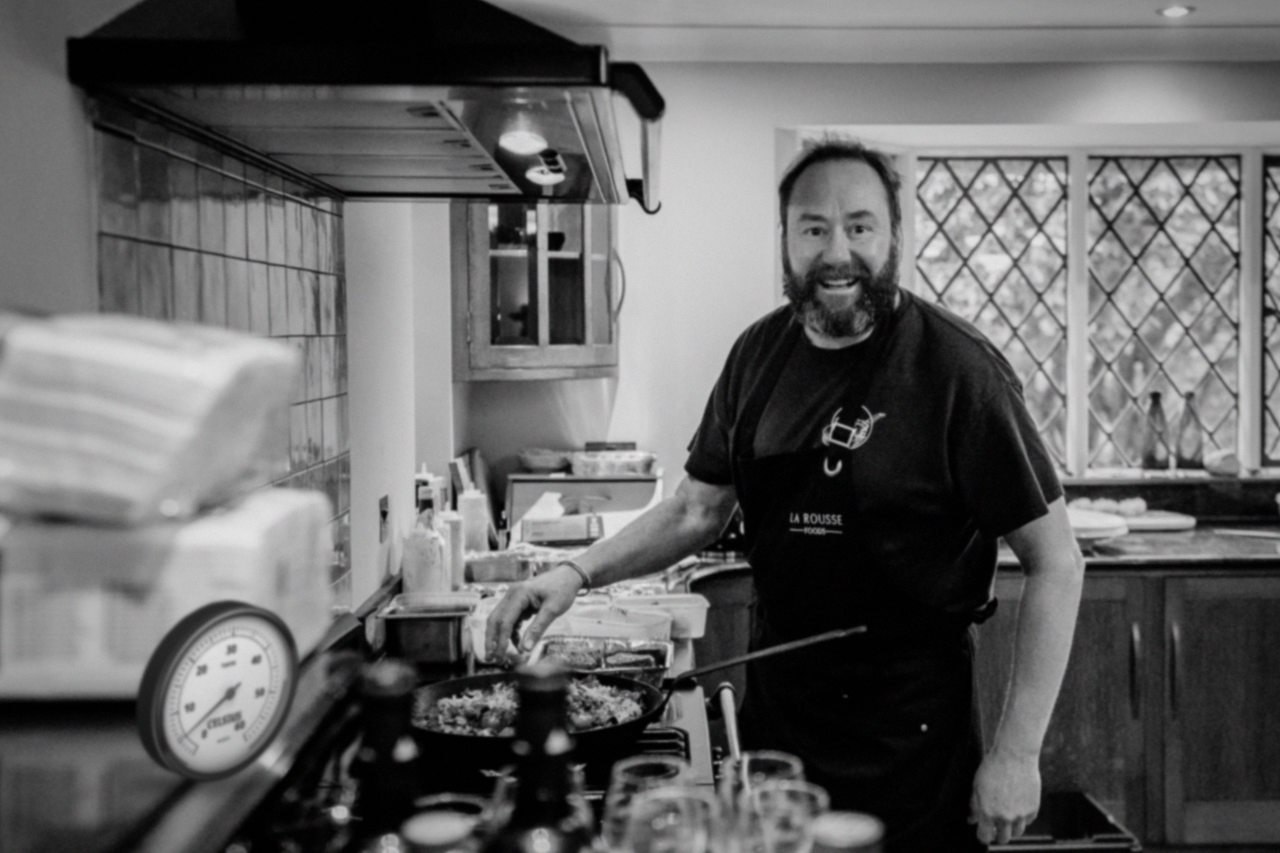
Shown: 5°C
